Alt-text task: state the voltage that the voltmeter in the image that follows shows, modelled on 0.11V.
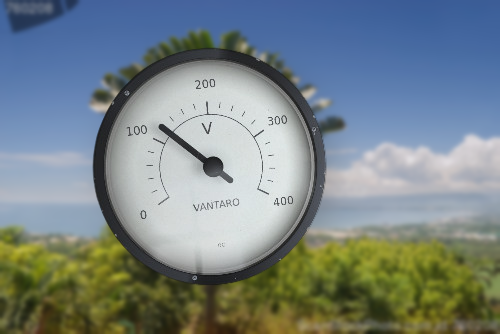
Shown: 120V
